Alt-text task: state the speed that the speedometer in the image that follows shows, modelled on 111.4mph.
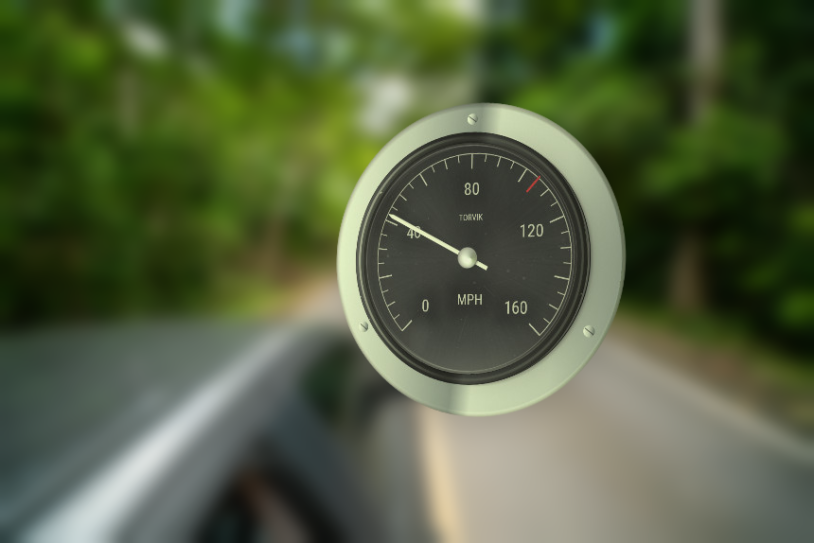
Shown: 42.5mph
